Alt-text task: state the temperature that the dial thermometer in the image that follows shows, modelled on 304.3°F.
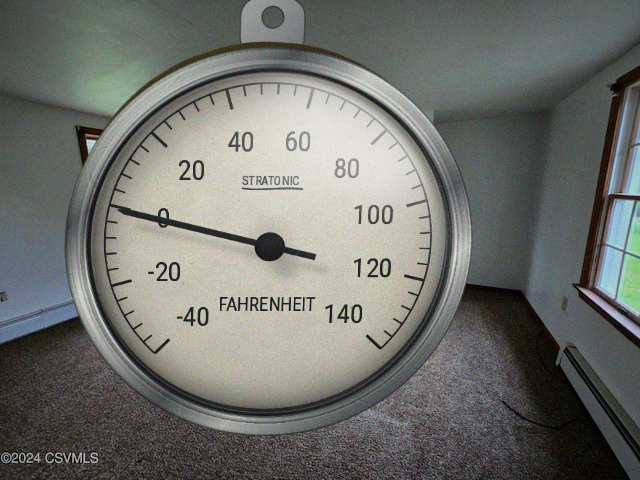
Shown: 0°F
